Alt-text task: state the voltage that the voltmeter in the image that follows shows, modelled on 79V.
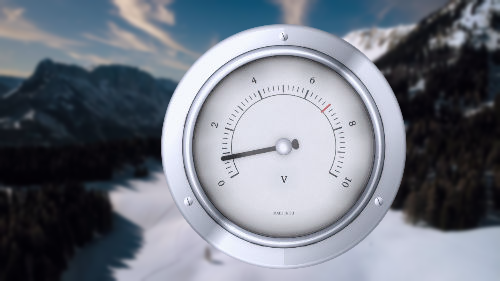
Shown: 0.8V
